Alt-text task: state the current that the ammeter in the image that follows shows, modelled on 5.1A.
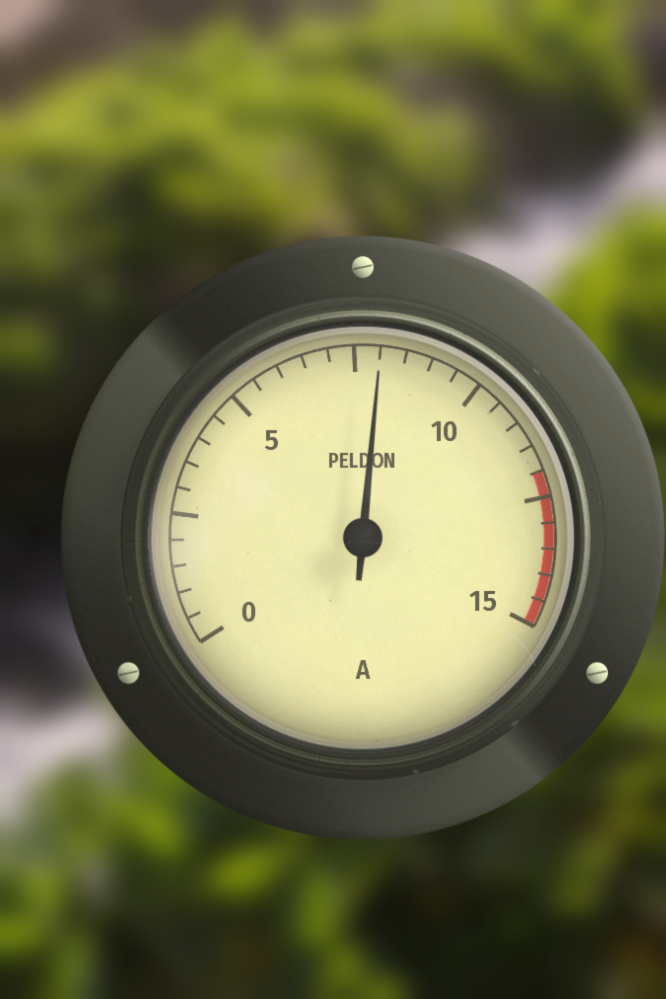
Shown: 8A
